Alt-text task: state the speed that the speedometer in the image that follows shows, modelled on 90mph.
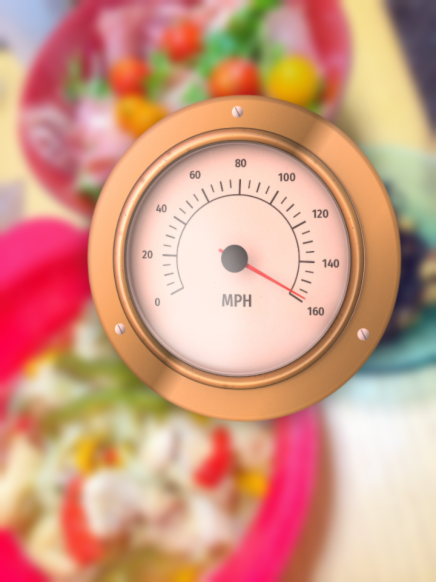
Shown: 157.5mph
